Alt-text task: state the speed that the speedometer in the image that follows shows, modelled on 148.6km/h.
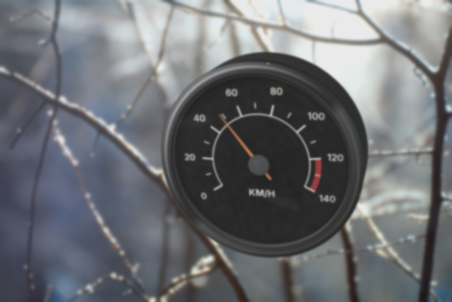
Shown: 50km/h
